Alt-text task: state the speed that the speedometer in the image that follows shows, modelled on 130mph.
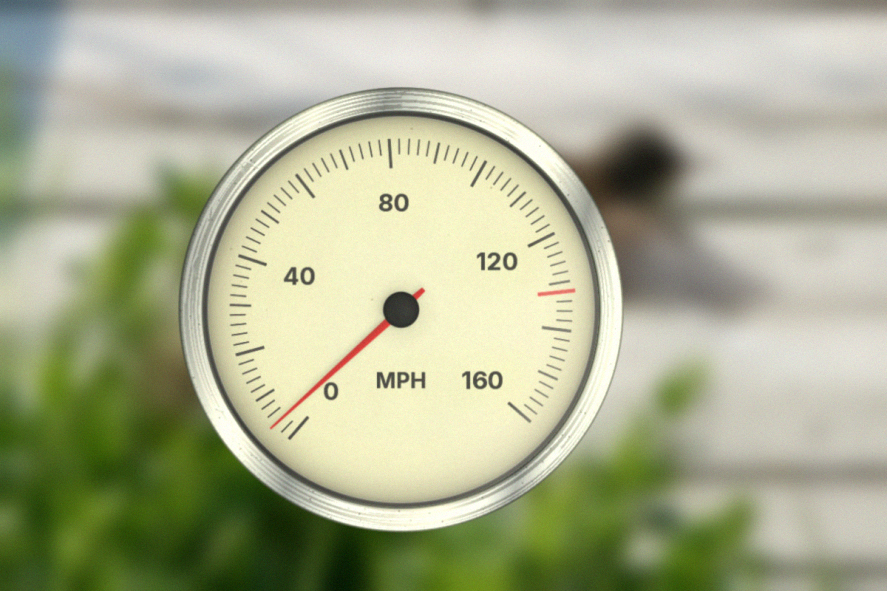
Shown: 4mph
